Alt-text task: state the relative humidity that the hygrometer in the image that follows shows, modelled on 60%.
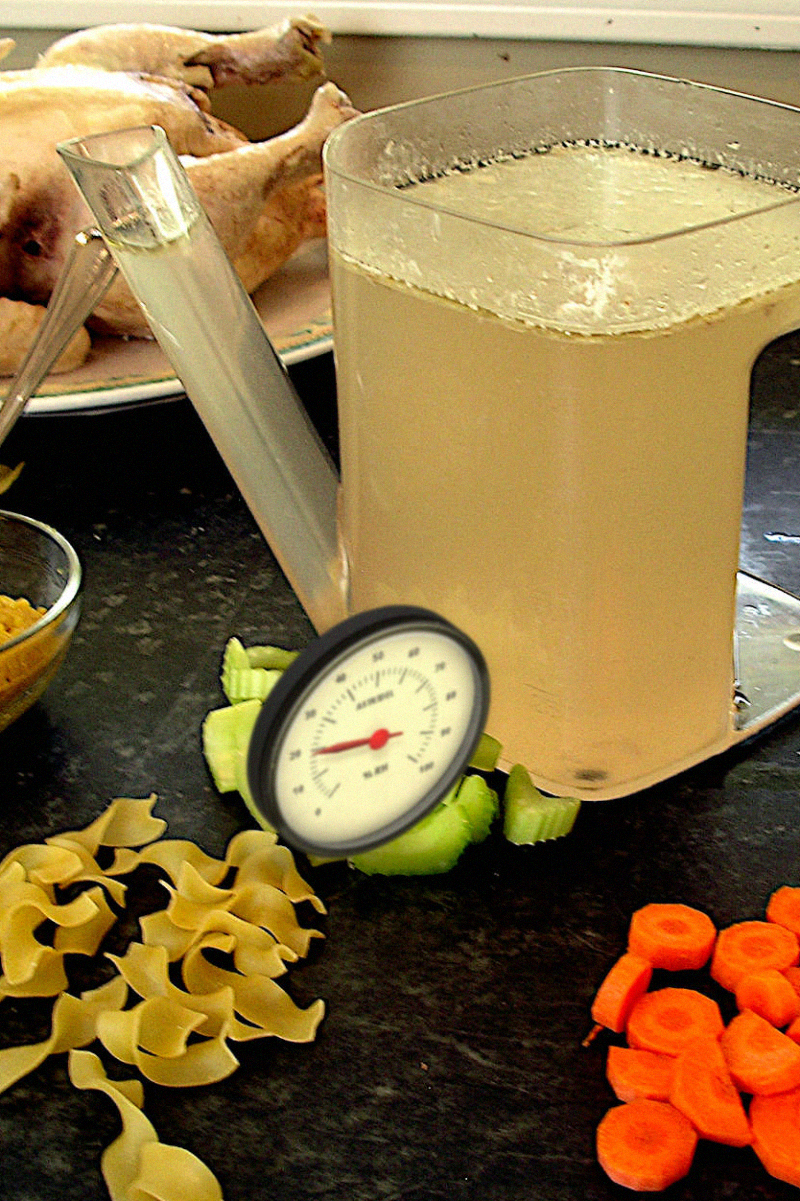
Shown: 20%
